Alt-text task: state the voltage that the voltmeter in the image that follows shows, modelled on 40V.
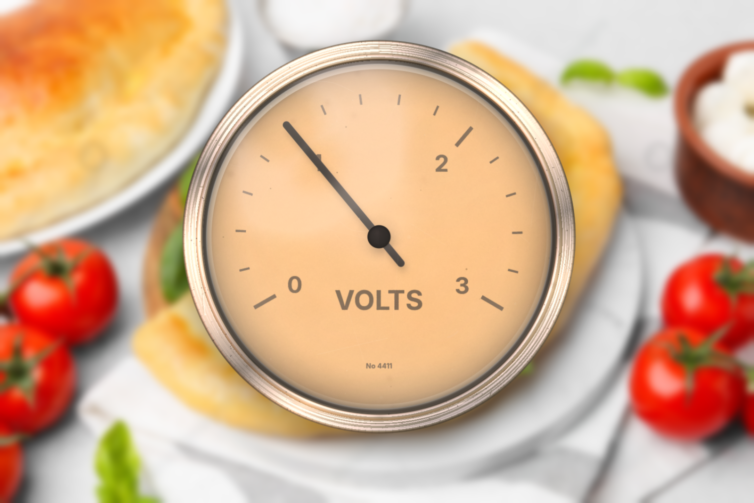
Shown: 1V
